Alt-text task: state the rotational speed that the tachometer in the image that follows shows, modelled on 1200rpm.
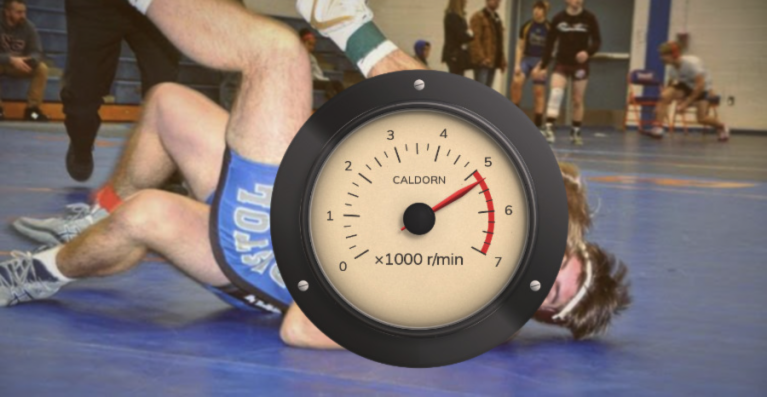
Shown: 5250rpm
